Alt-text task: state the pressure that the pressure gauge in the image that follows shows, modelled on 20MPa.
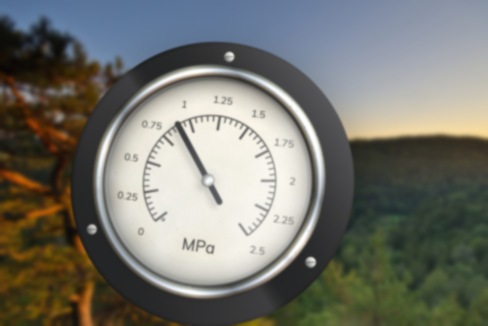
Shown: 0.9MPa
